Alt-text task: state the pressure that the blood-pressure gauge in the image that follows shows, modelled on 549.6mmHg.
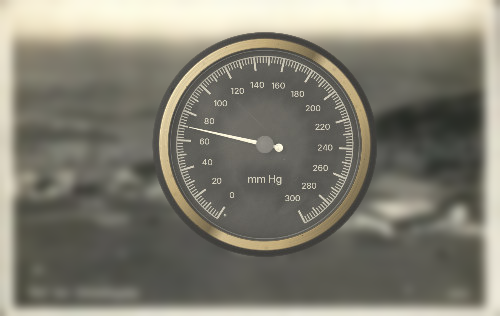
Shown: 70mmHg
